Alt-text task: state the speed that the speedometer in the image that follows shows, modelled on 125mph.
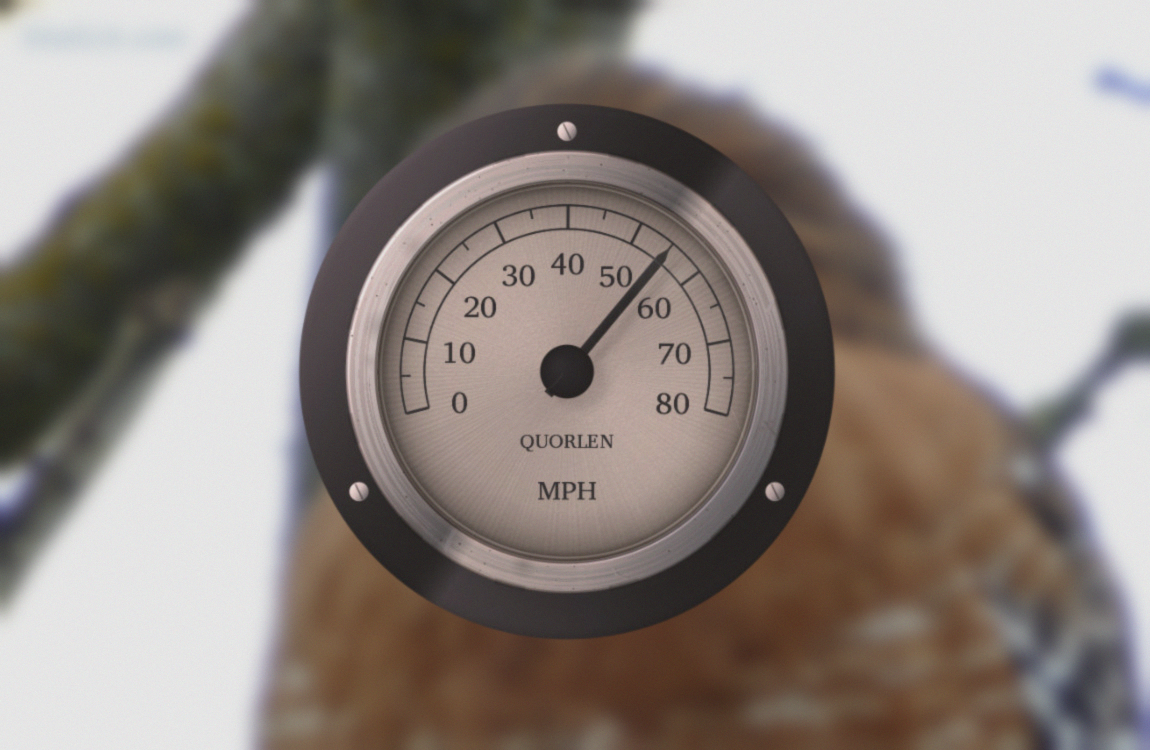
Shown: 55mph
